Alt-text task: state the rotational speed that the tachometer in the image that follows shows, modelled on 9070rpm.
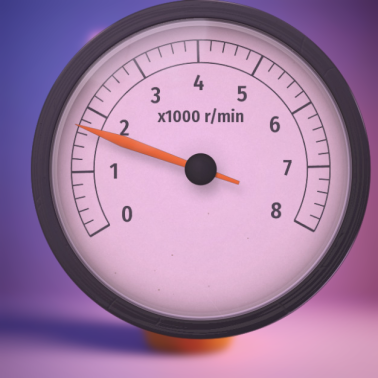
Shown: 1700rpm
